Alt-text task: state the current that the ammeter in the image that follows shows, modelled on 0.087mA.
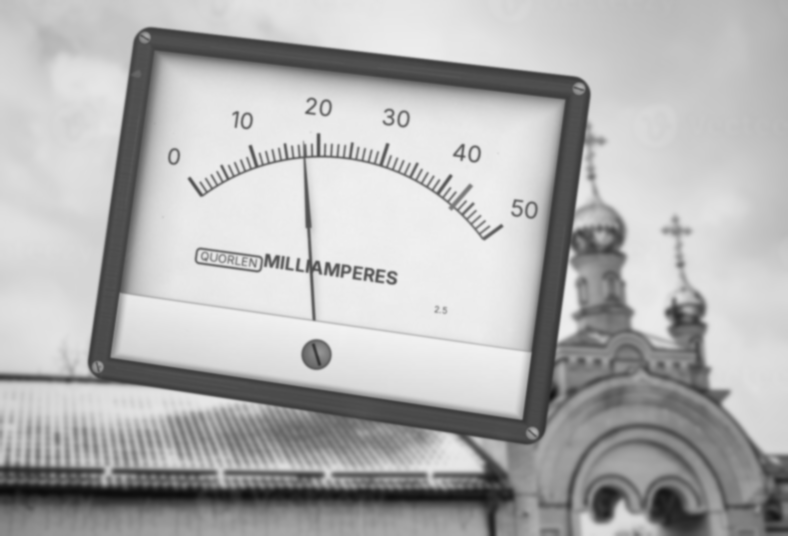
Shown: 18mA
